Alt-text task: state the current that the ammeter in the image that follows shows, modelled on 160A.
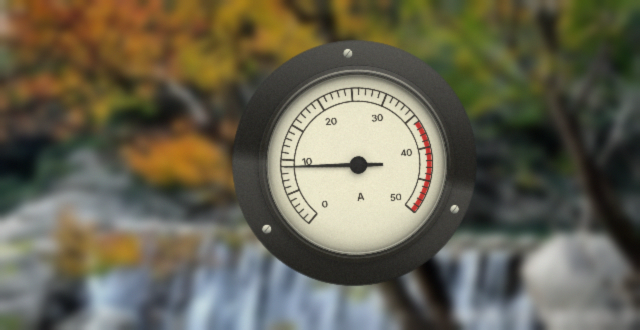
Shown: 9A
